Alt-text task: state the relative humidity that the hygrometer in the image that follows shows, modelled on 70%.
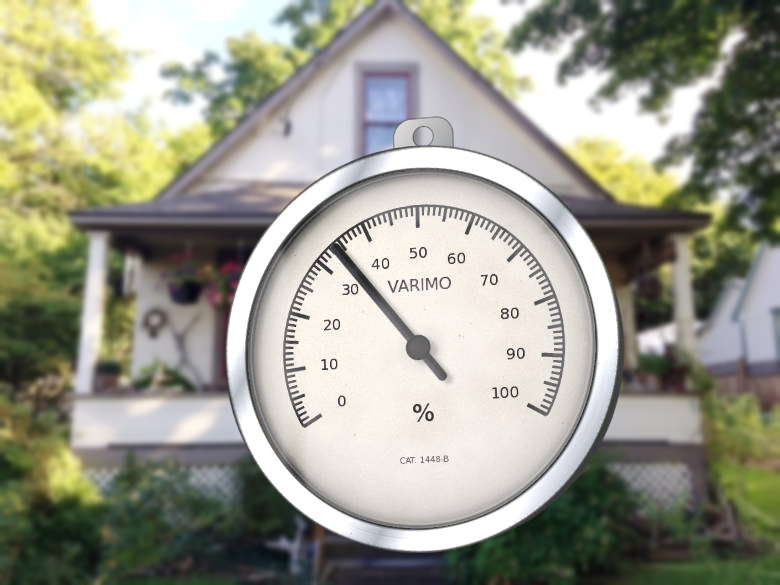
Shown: 34%
